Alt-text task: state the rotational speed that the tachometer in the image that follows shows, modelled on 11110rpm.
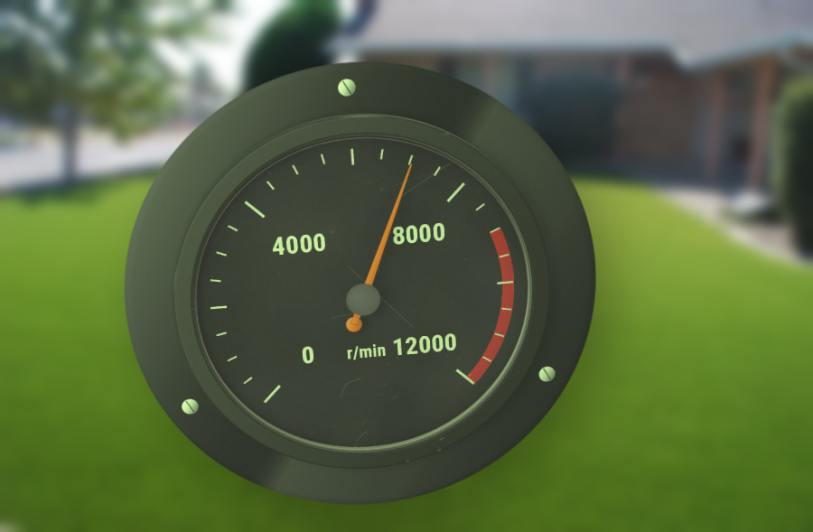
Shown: 7000rpm
